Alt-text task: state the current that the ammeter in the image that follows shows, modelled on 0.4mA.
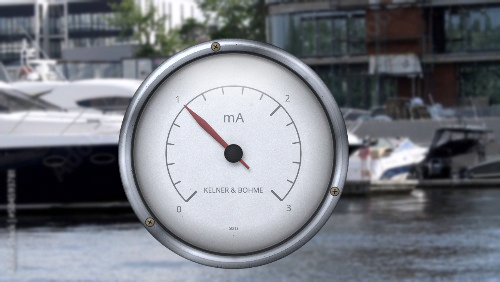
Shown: 1mA
